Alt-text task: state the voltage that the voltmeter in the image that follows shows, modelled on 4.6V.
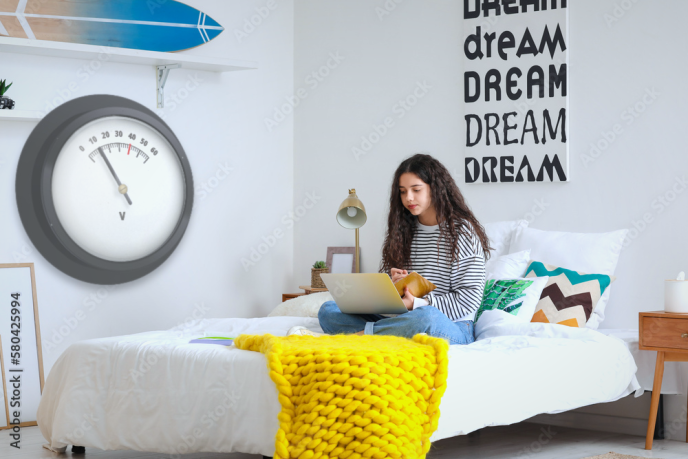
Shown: 10V
